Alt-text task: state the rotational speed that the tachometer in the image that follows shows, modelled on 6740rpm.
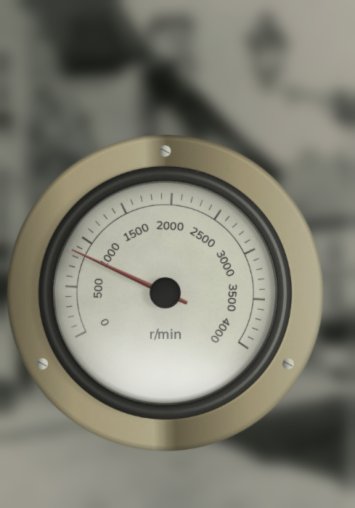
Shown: 850rpm
